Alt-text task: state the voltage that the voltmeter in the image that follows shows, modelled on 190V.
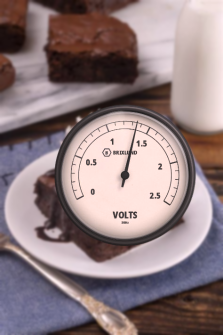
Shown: 1.35V
